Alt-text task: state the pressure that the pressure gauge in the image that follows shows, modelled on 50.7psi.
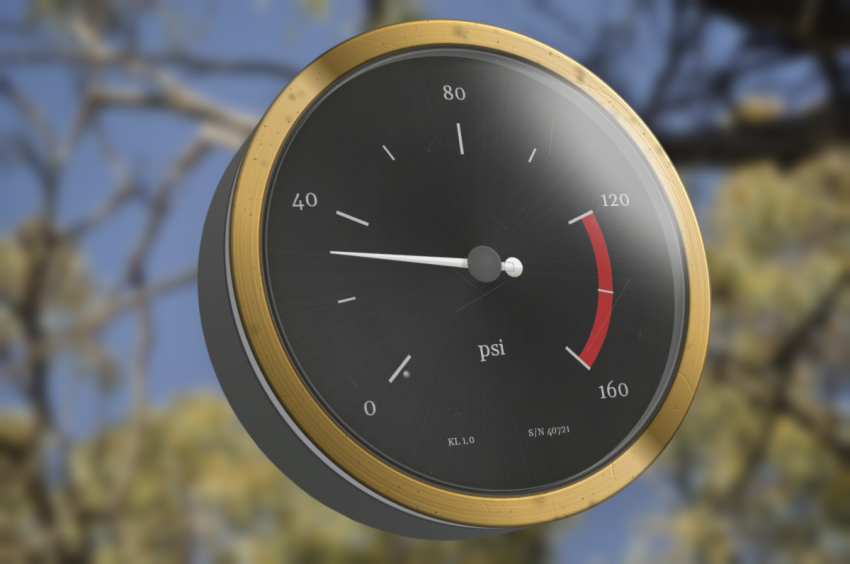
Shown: 30psi
